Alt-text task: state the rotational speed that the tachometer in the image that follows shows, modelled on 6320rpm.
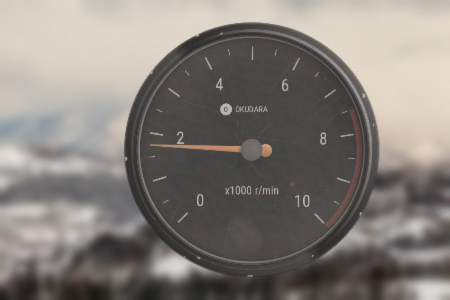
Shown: 1750rpm
